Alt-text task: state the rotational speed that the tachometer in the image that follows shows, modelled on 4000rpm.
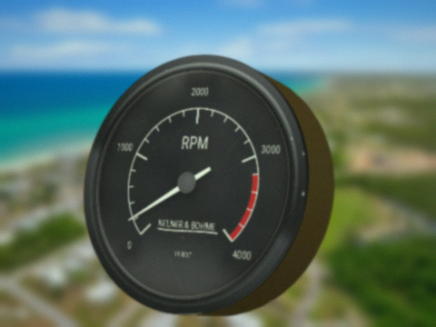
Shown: 200rpm
